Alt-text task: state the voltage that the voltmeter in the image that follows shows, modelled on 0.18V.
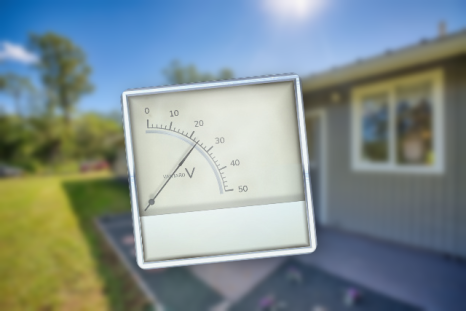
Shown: 24V
